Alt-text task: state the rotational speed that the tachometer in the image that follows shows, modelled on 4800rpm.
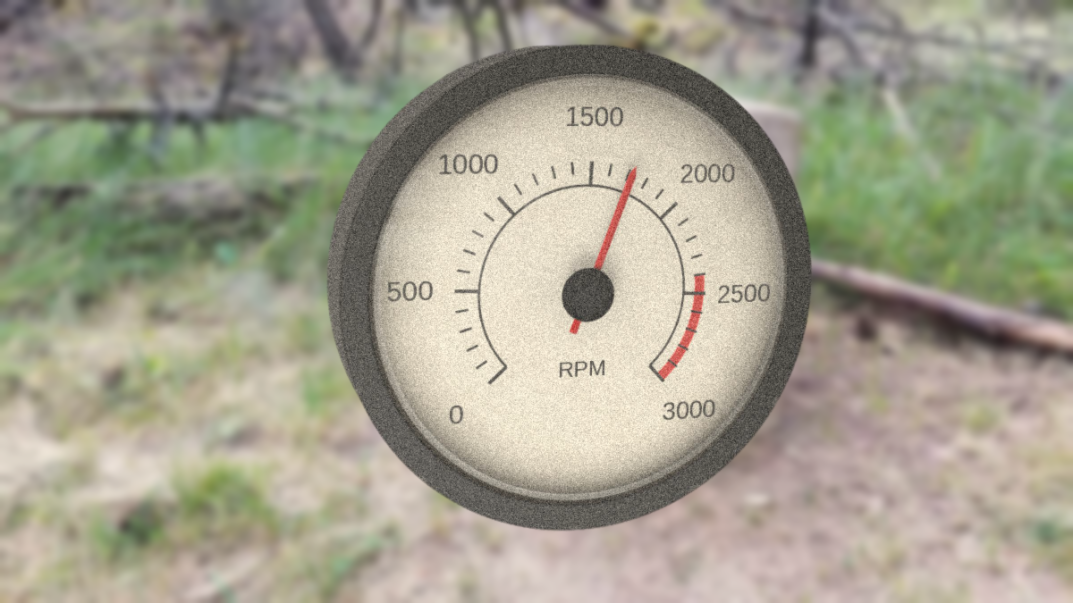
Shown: 1700rpm
